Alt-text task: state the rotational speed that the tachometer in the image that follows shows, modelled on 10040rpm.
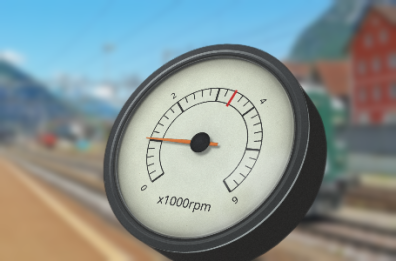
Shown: 1000rpm
